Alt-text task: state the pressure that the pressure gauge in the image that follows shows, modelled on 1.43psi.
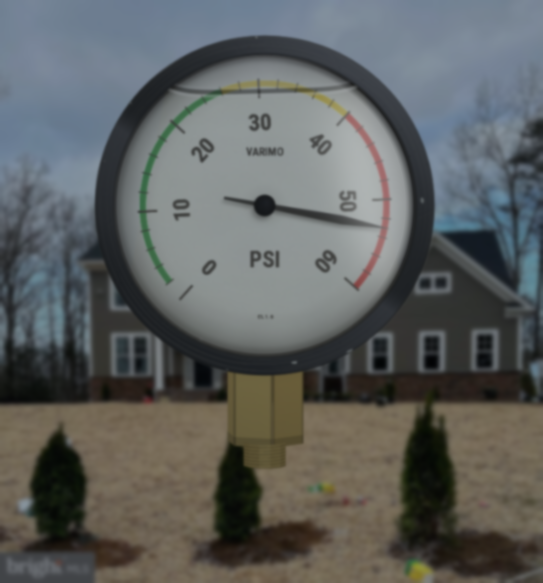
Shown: 53psi
